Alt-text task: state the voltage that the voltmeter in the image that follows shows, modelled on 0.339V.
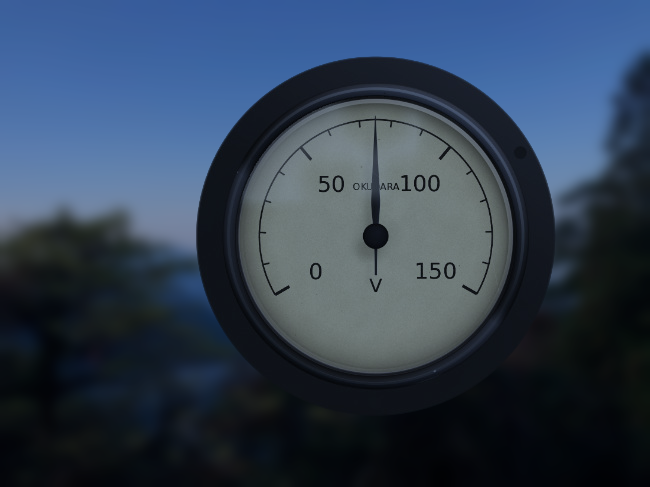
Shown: 75V
